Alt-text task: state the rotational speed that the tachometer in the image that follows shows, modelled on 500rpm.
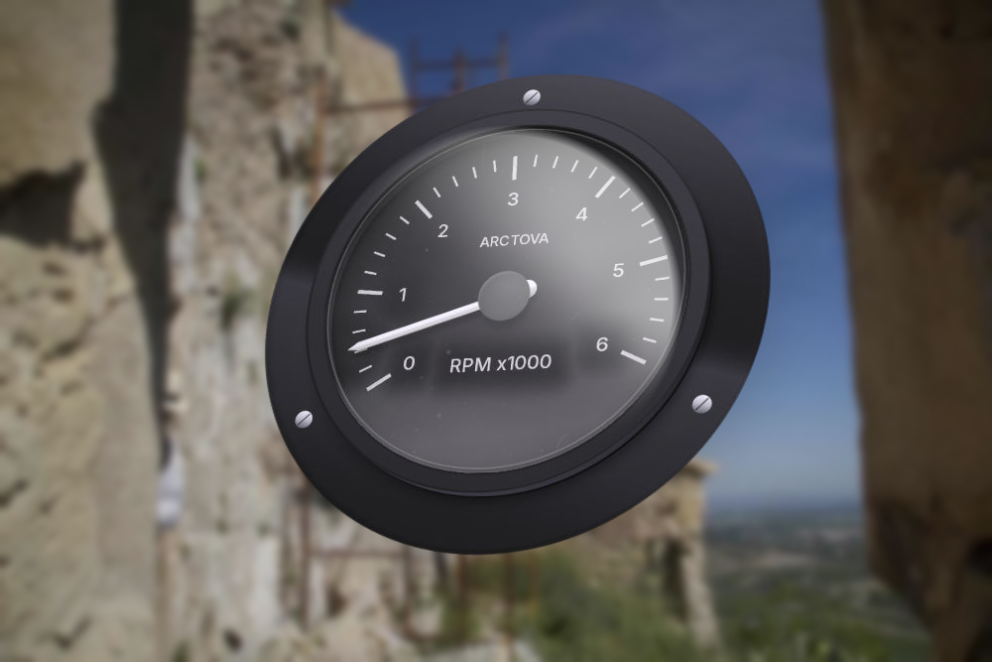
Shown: 400rpm
